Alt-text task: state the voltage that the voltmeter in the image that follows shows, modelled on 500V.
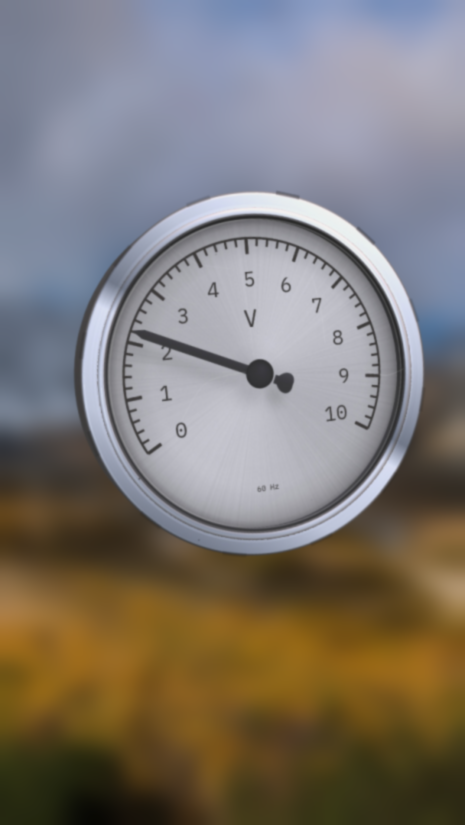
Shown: 2.2V
